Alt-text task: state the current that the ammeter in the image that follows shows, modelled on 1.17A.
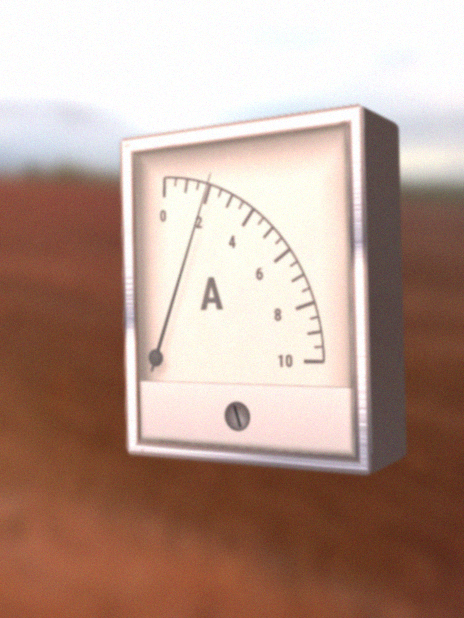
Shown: 2A
